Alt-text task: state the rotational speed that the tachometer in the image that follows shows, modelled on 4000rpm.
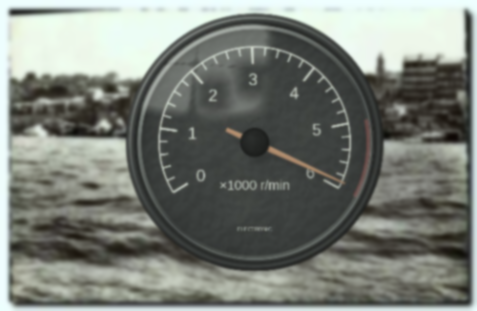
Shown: 5900rpm
